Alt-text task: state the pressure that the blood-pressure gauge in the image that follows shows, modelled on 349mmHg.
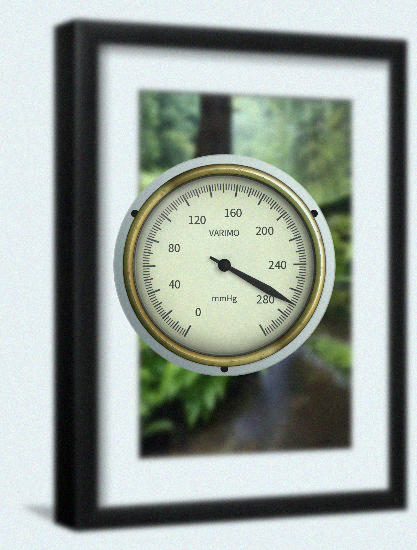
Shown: 270mmHg
